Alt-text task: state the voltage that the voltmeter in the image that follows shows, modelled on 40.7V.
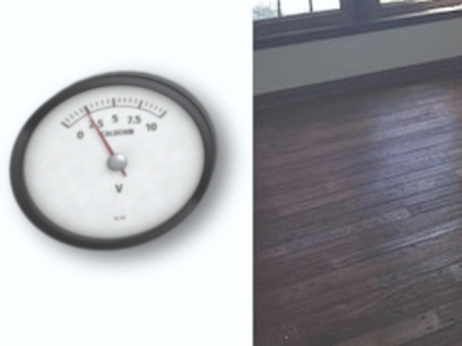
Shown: 2.5V
